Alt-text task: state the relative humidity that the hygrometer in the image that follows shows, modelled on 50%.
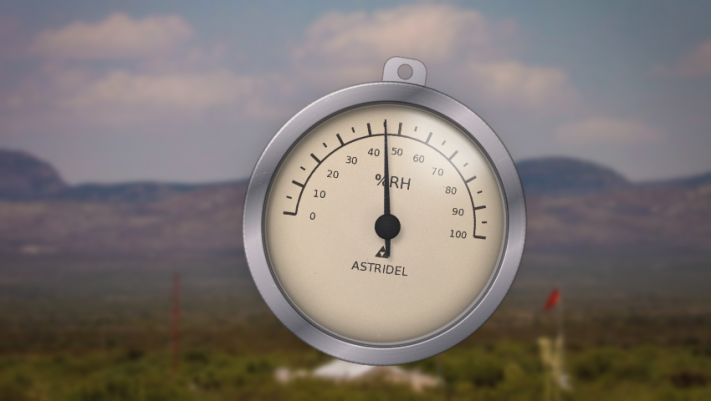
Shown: 45%
